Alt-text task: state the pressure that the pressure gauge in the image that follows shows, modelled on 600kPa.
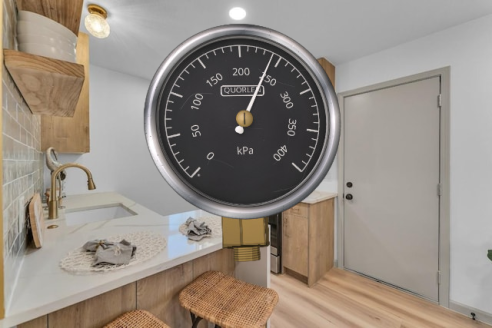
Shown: 240kPa
